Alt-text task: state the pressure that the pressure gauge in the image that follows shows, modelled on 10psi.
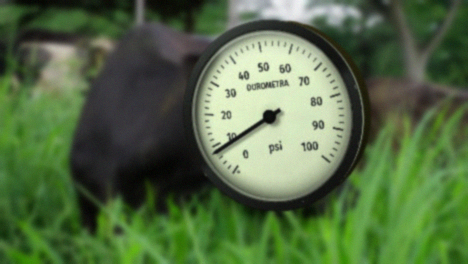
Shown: 8psi
